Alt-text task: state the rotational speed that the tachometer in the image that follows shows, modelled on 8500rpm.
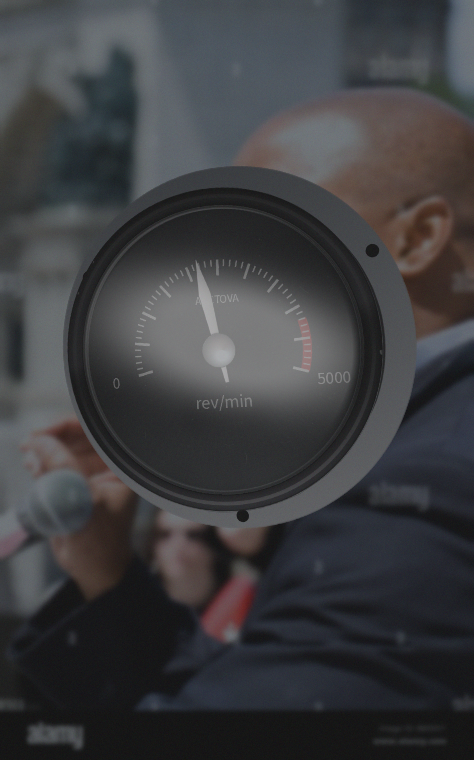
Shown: 2200rpm
